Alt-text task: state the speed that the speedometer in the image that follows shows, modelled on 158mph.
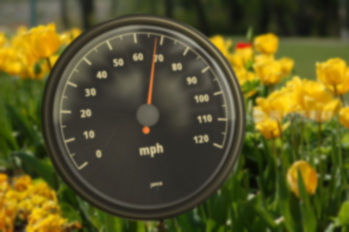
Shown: 67.5mph
